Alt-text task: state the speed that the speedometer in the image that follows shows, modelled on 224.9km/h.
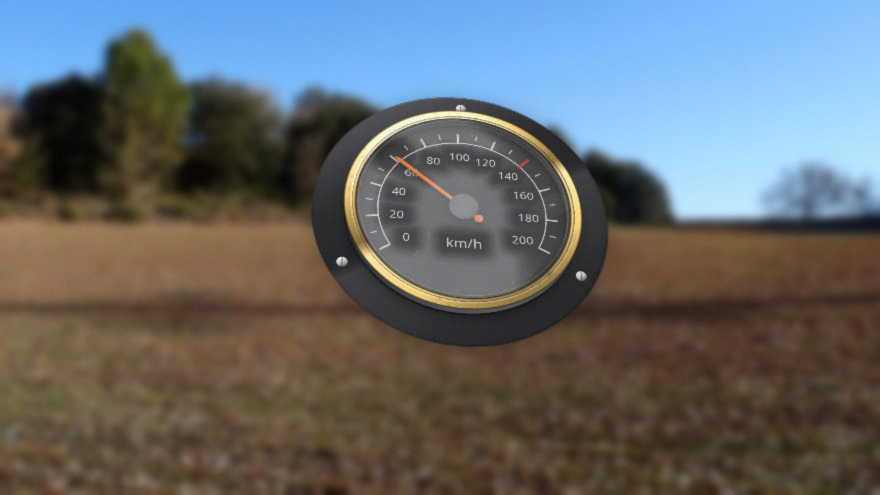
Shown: 60km/h
